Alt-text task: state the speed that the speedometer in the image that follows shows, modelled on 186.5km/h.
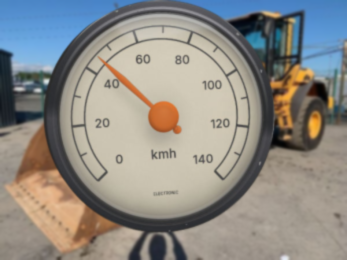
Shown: 45km/h
